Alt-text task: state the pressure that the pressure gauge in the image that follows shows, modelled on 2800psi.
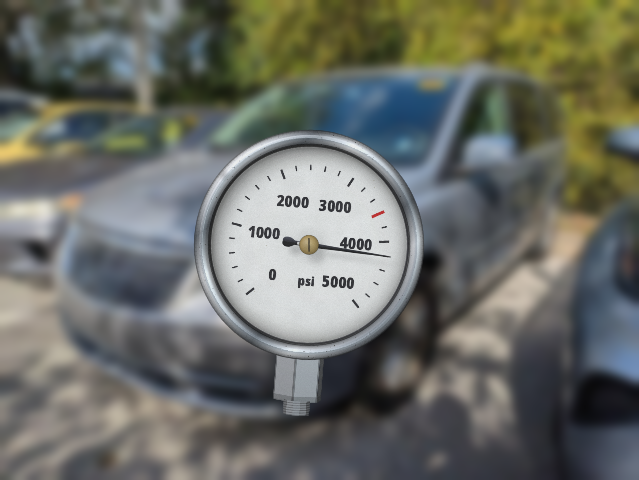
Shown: 4200psi
